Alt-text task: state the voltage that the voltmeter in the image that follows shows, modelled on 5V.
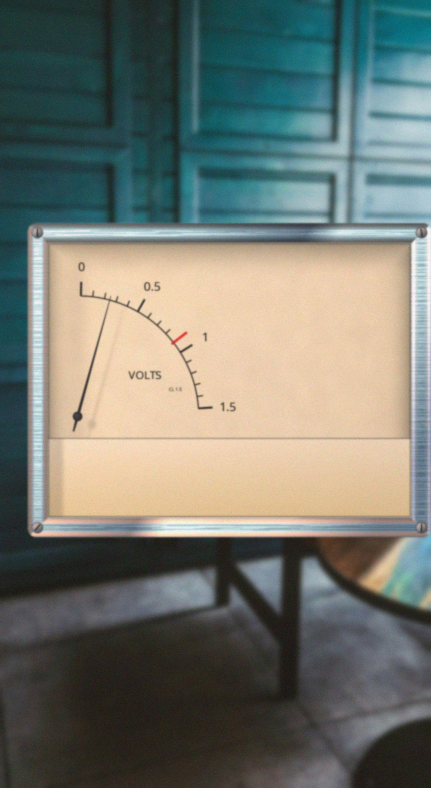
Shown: 0.25V
